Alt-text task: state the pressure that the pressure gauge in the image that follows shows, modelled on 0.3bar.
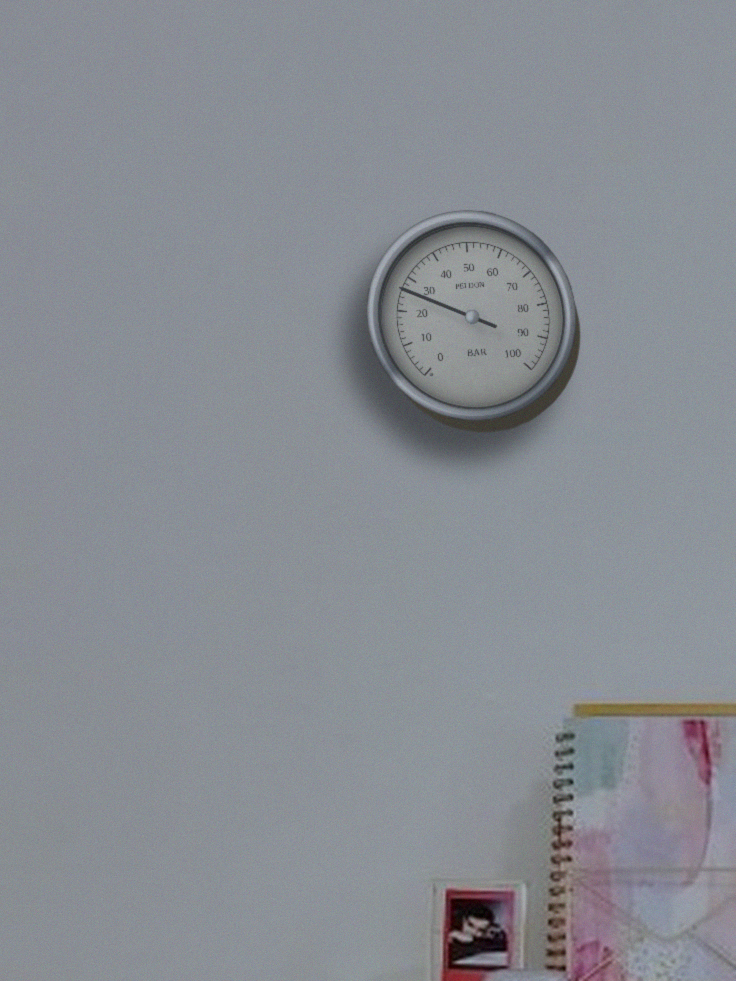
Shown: 26bar
